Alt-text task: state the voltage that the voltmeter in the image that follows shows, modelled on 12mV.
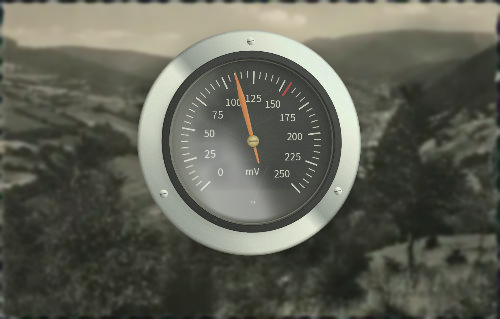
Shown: 110mV
